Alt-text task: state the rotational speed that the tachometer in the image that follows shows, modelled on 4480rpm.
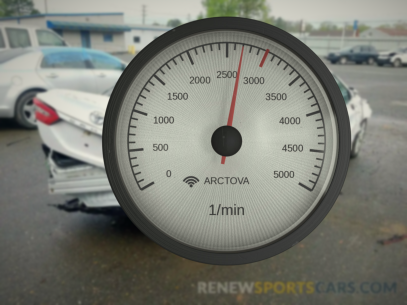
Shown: 2700rpm
